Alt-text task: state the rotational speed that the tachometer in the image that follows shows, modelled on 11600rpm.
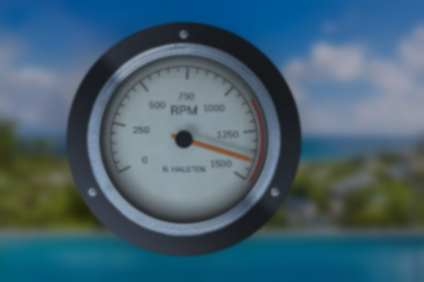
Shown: 1400rpm
